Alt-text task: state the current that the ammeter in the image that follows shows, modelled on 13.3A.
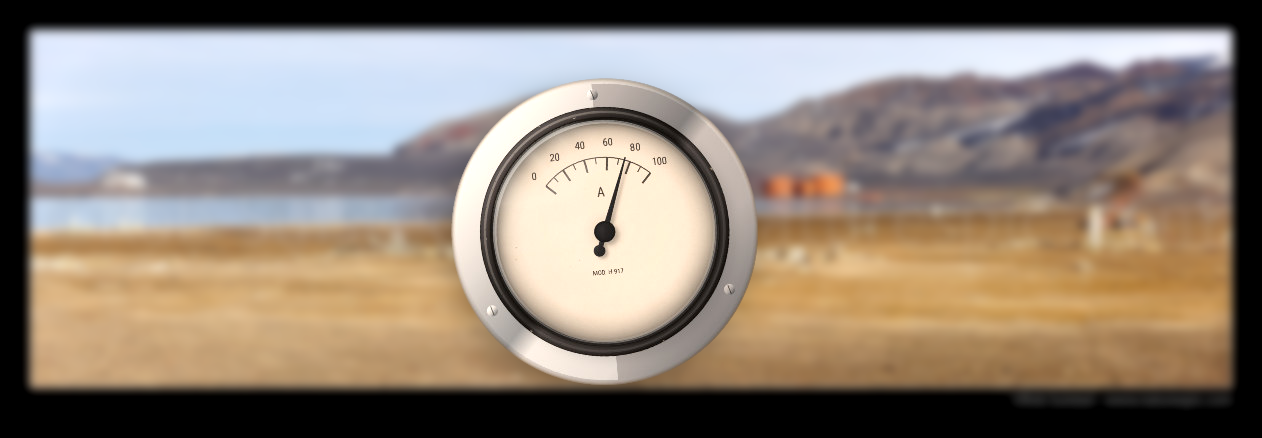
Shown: 75A
